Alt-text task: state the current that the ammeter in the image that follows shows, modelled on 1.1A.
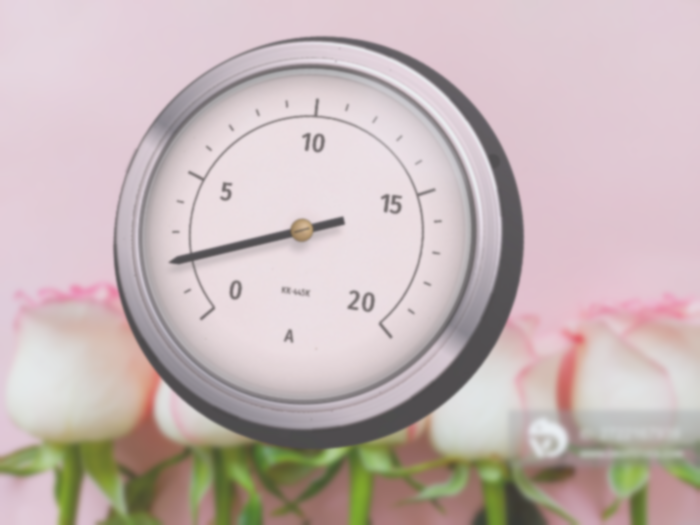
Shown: 2A
